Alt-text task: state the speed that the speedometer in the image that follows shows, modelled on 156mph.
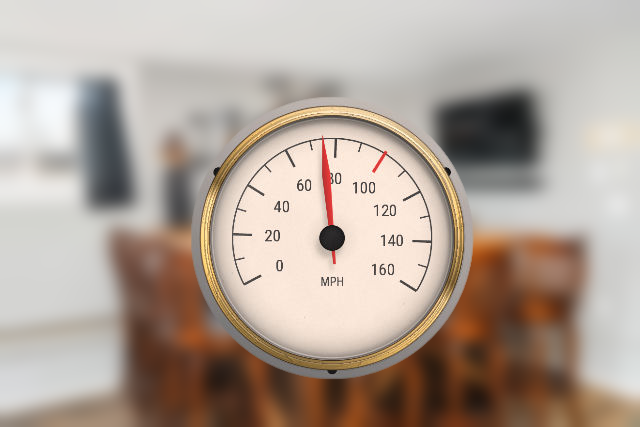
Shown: 75mph
